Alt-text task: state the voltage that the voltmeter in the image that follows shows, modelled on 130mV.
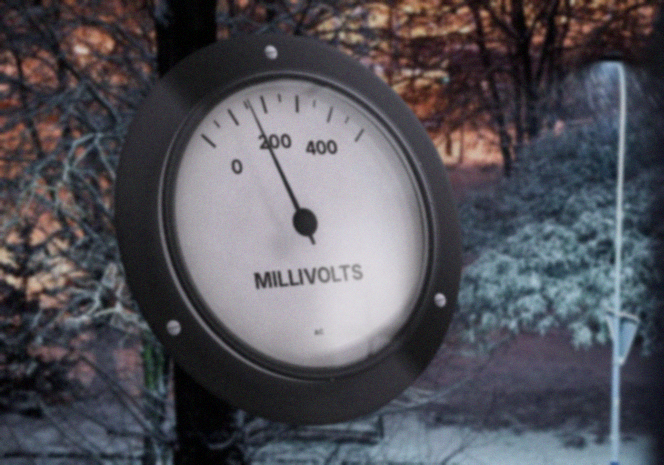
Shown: 150mV
